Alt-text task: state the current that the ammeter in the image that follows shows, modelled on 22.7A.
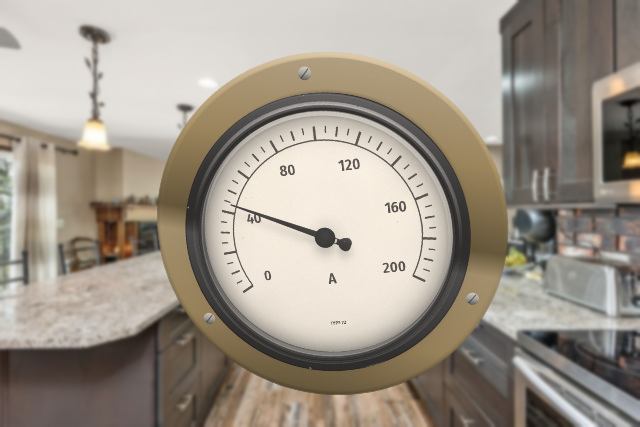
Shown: 45A
